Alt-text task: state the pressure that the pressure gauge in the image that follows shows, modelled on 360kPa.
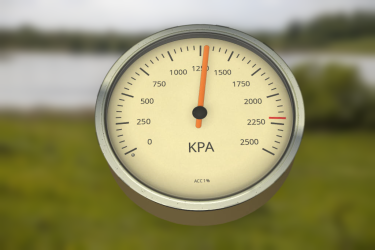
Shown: 1300kPa
